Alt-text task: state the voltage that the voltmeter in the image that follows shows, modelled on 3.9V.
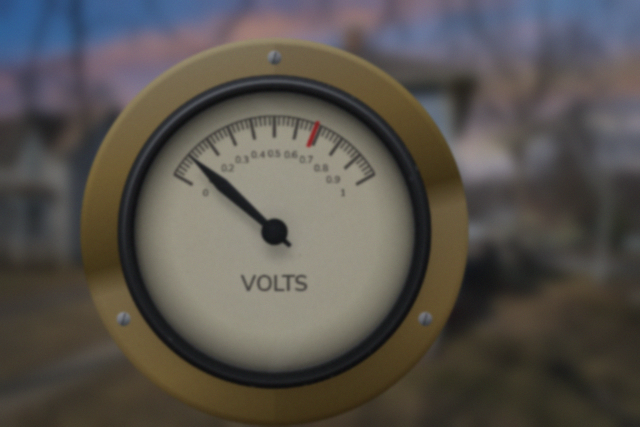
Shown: 0.1V
